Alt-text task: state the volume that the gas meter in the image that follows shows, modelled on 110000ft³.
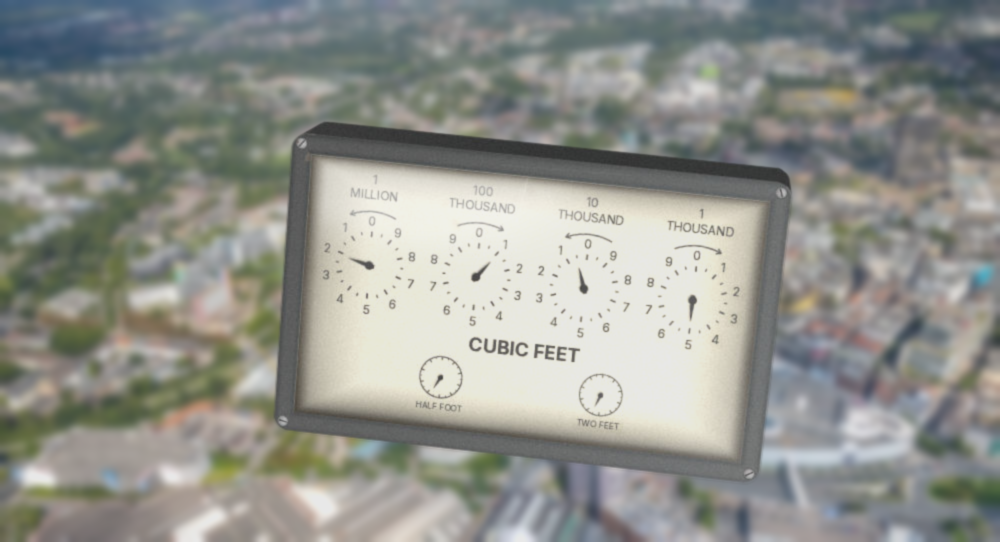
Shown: 210500ft³
